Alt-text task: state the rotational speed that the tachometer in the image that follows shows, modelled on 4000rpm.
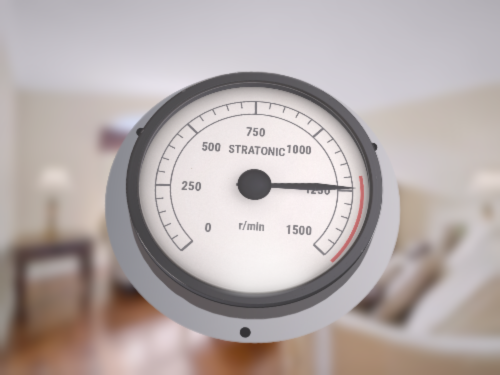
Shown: 1250rpm
